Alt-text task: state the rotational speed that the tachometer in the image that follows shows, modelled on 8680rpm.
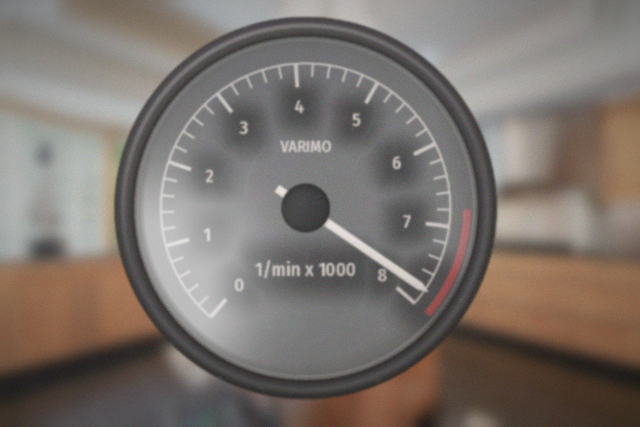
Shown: 7800rpm
